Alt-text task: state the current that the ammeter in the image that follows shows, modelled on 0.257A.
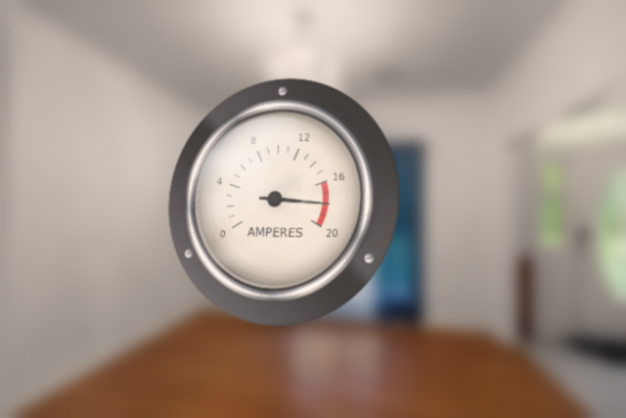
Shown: 18A
